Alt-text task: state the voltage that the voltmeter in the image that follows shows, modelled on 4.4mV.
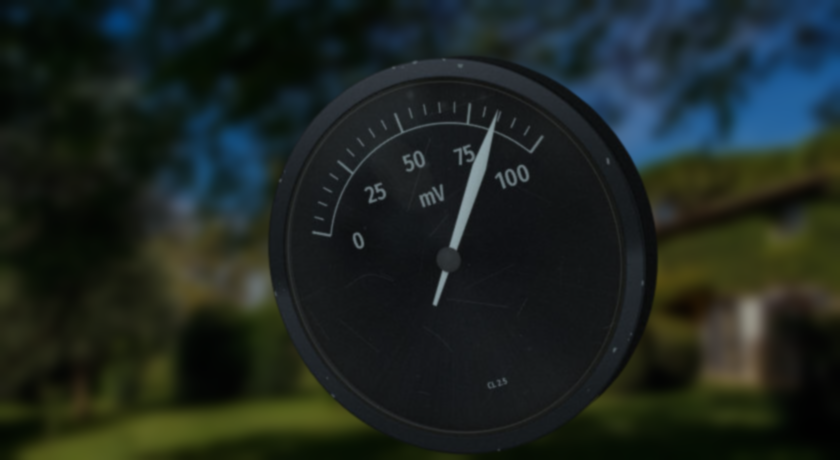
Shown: 85mV
